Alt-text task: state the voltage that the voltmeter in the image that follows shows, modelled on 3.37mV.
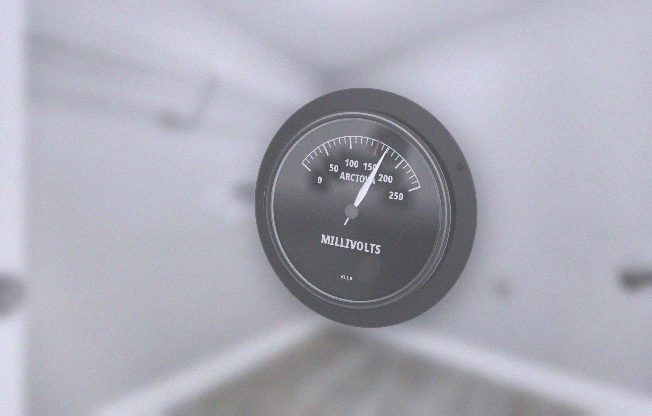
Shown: 170mV
